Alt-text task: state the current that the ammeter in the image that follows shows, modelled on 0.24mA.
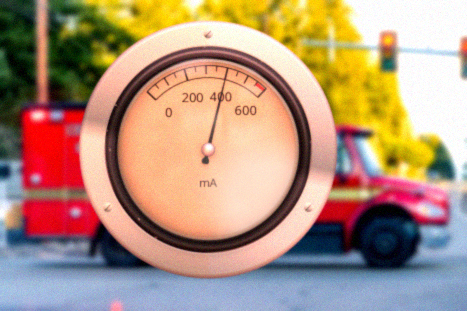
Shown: 400mA
